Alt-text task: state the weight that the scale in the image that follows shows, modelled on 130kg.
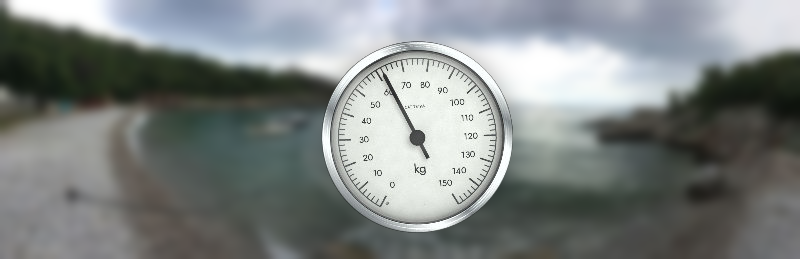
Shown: 62kg
